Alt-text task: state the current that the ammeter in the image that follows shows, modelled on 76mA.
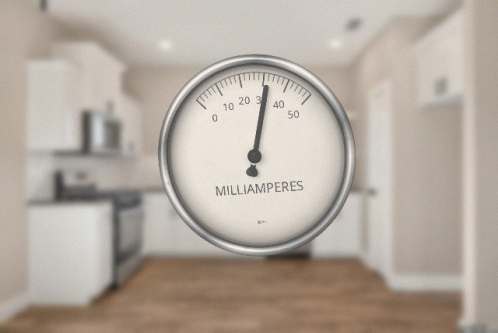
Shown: 32mA
